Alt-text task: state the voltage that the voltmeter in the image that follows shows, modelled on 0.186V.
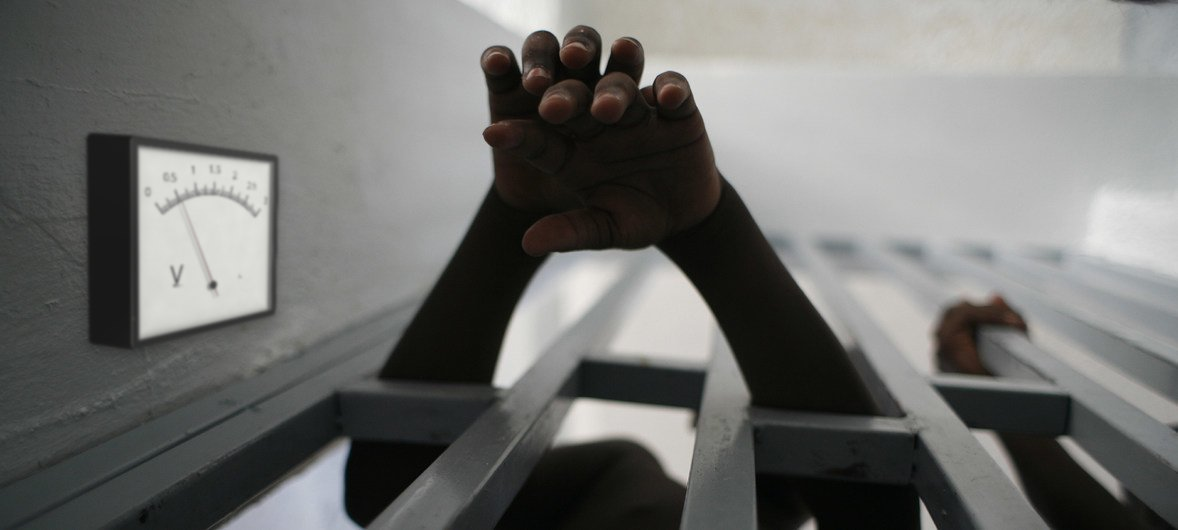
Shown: 0.5V
